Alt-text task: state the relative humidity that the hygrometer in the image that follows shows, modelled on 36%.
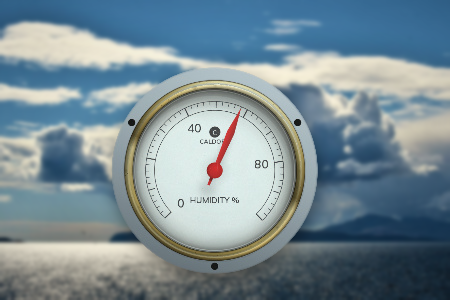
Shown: 58%
